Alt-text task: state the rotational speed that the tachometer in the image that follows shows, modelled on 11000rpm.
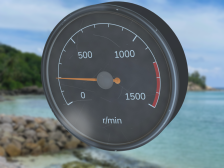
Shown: 200rpm
